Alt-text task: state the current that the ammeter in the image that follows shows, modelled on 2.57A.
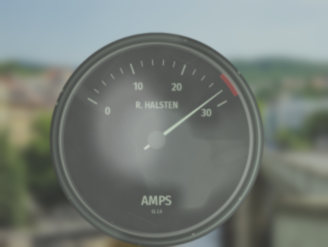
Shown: 28A
